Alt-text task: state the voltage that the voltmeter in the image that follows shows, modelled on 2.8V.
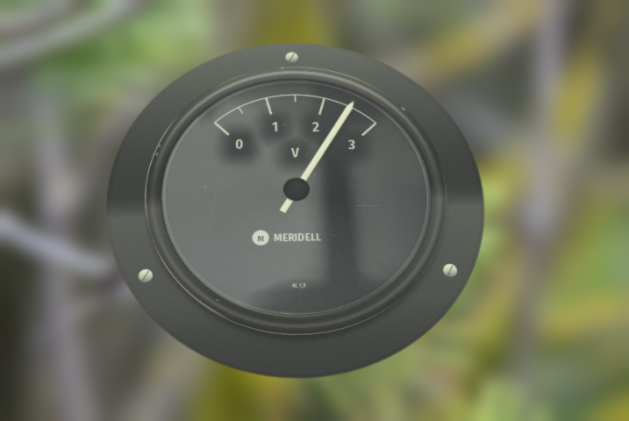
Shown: 2.5V
